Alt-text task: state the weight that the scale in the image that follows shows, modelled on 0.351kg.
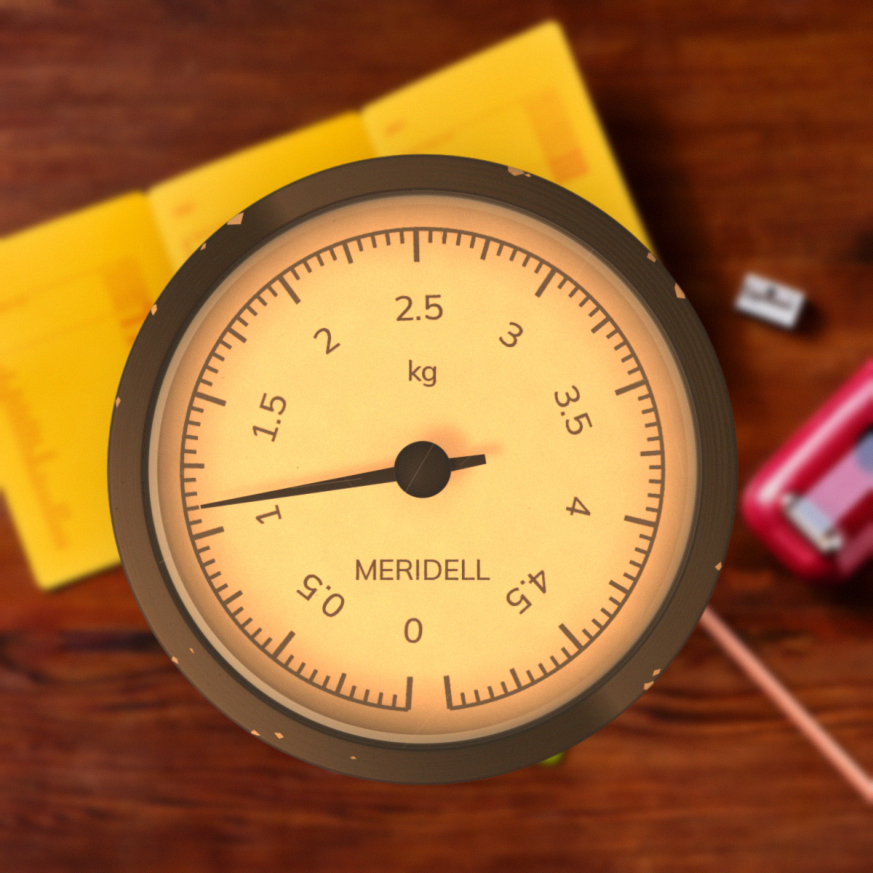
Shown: 1.1kg
